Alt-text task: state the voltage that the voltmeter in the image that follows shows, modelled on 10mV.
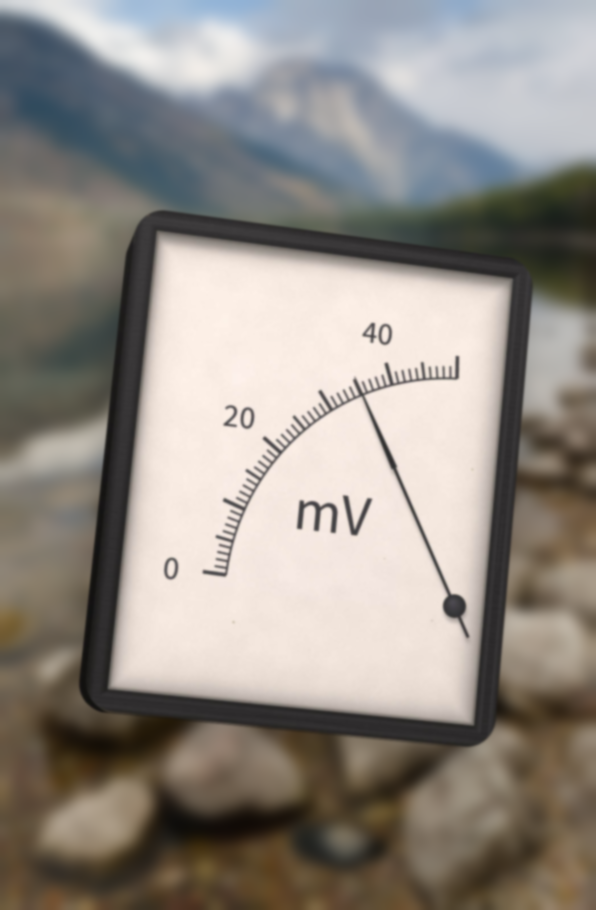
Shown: 35mV
